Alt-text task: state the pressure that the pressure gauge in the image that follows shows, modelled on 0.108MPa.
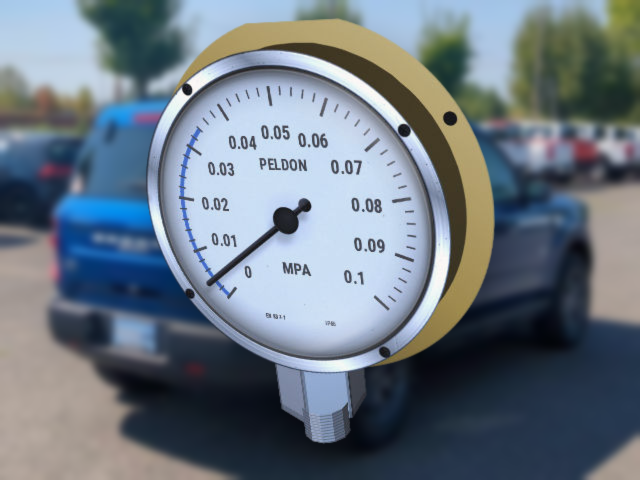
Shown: 0.004MPa
